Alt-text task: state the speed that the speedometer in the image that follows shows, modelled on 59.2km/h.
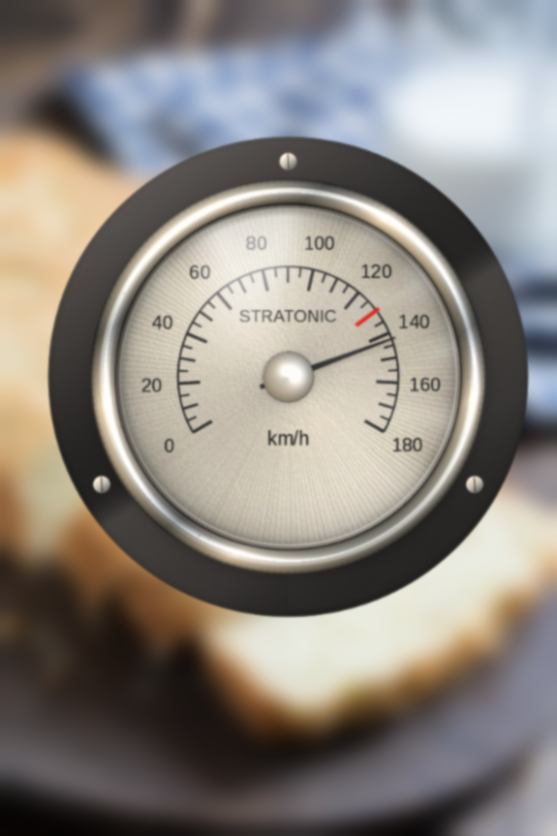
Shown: 142.5km/h
